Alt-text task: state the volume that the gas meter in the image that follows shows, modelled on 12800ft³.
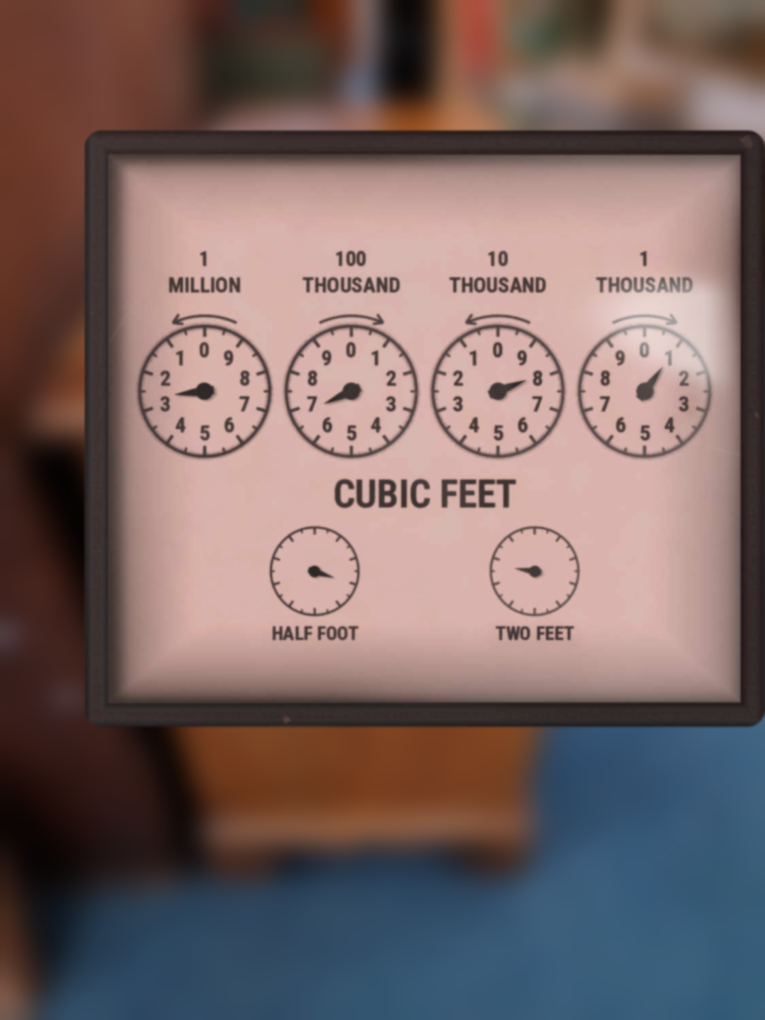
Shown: 268100ft³
